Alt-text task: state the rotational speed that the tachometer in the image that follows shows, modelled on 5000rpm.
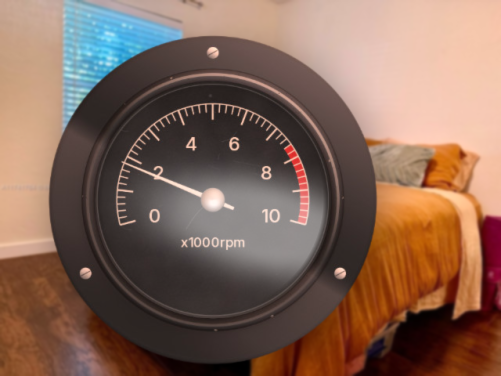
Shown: 1800rpm
